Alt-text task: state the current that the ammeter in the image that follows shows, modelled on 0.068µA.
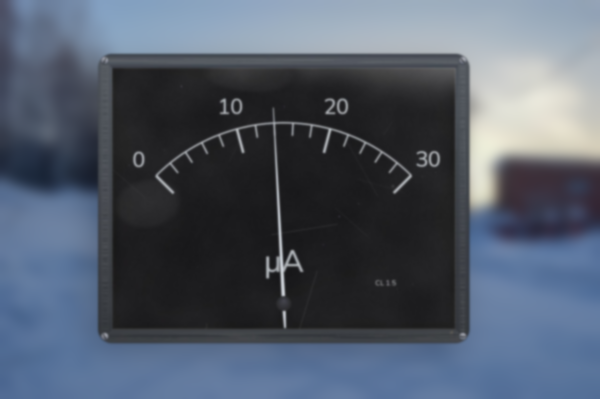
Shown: 14µA
